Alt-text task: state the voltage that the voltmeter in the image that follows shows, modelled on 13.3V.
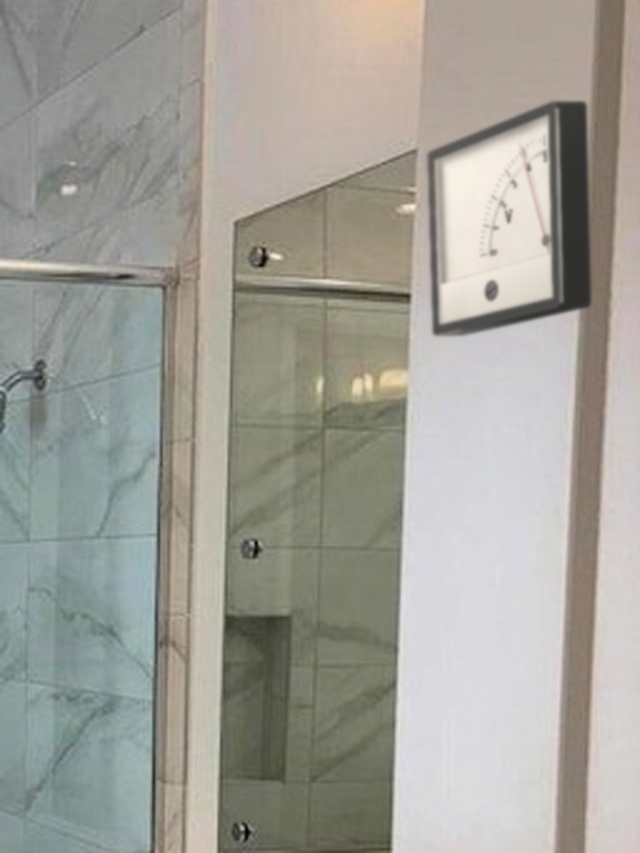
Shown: 4V
